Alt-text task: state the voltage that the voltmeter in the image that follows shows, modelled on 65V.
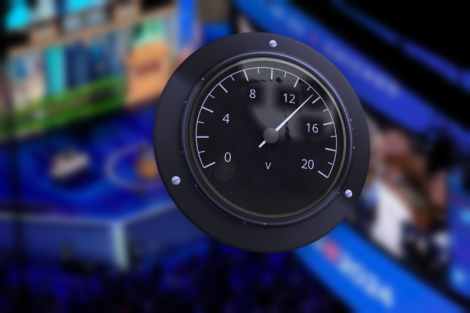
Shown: 13.5V
